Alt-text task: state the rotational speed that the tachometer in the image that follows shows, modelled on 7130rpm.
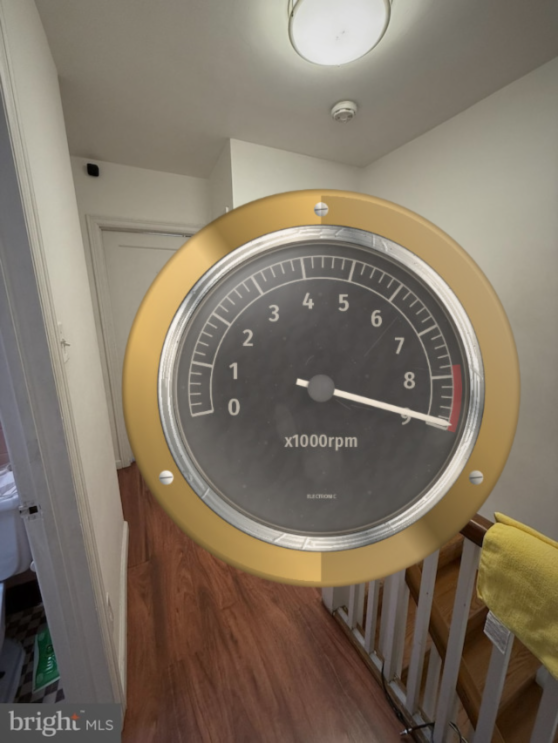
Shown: 8900rpm
